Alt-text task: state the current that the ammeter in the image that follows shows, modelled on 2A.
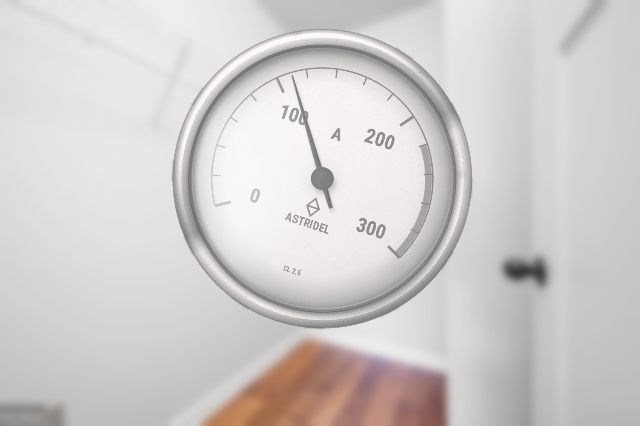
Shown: 110A
